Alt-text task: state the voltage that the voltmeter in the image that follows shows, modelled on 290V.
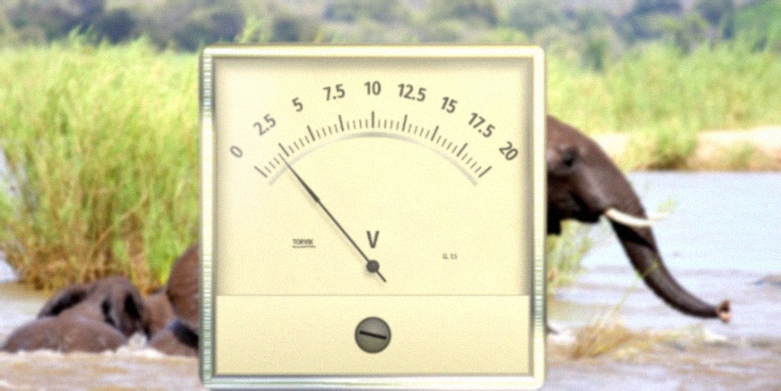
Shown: 2V
